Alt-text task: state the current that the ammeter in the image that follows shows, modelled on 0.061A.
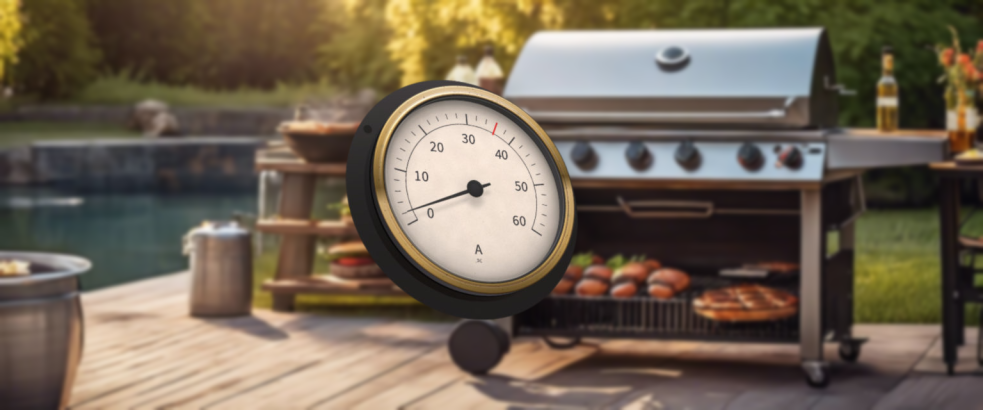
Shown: 2A
